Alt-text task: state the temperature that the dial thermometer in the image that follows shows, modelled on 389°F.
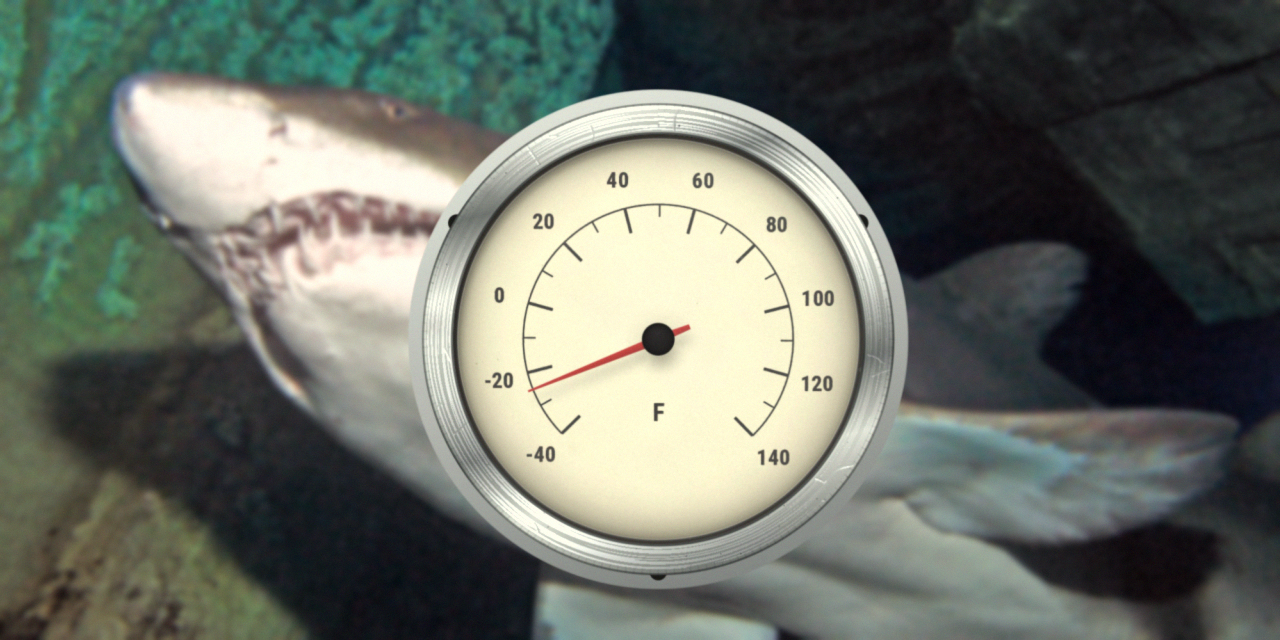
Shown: -25°F
